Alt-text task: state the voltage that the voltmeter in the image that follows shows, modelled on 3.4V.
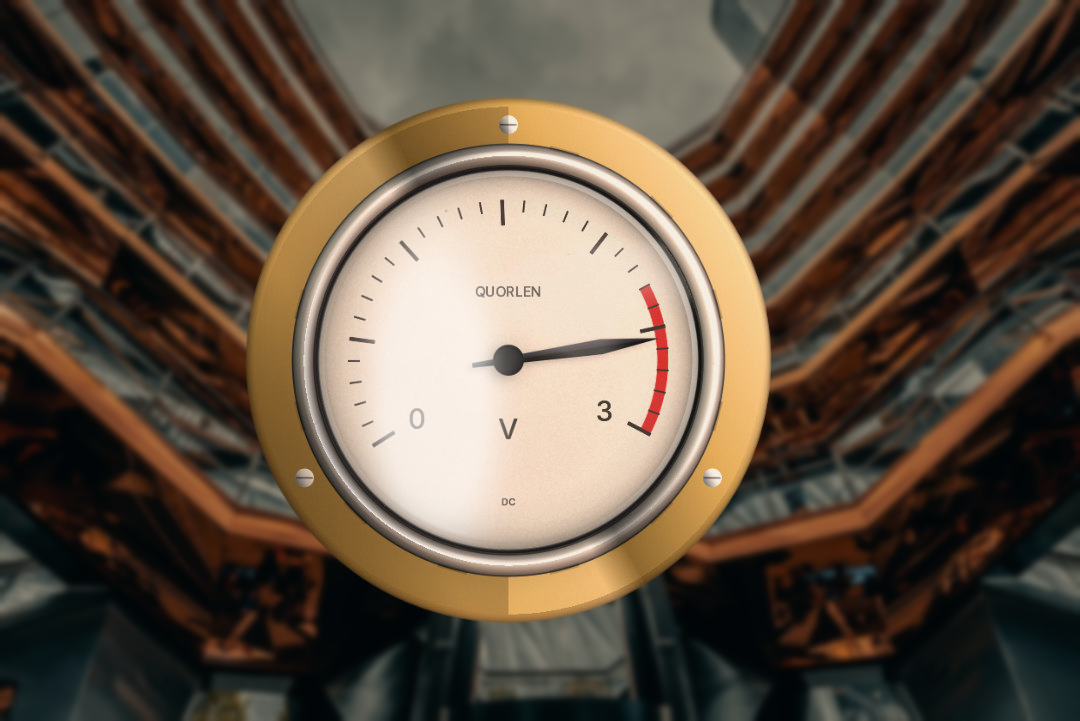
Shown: 2.55V
